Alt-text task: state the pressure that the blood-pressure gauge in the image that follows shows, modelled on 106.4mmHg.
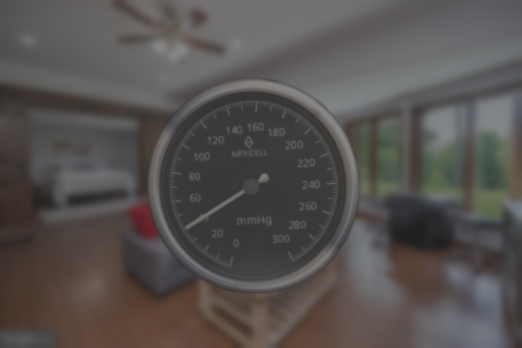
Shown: 40mmHg
